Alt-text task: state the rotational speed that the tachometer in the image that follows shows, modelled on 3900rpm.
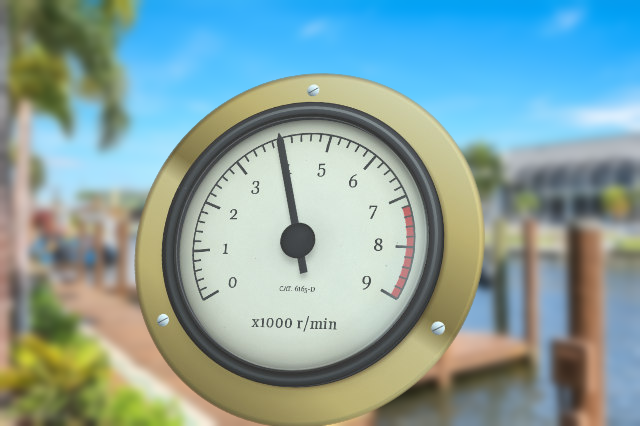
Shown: 4000rpm
